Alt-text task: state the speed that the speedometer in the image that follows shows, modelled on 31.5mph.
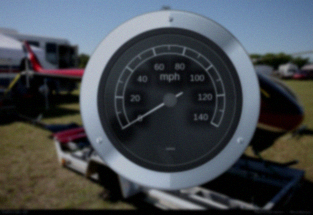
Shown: 0mph
